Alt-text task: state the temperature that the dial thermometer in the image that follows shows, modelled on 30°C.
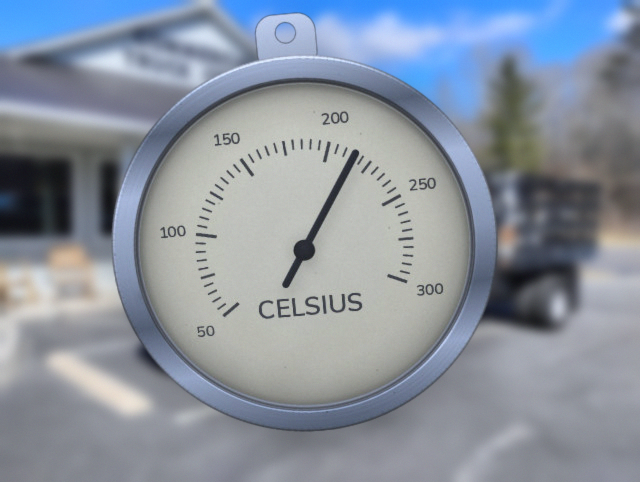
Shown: 215°C
